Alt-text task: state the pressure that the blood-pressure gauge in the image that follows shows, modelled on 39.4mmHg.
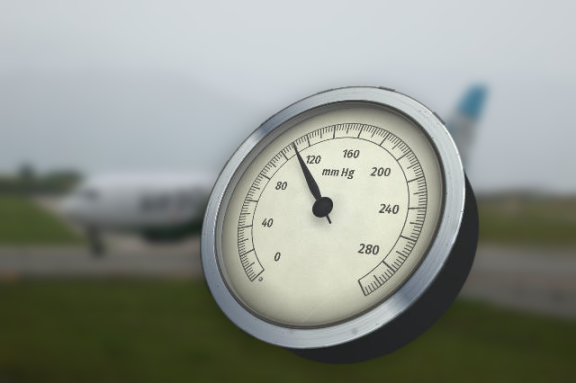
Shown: 110mmHg
